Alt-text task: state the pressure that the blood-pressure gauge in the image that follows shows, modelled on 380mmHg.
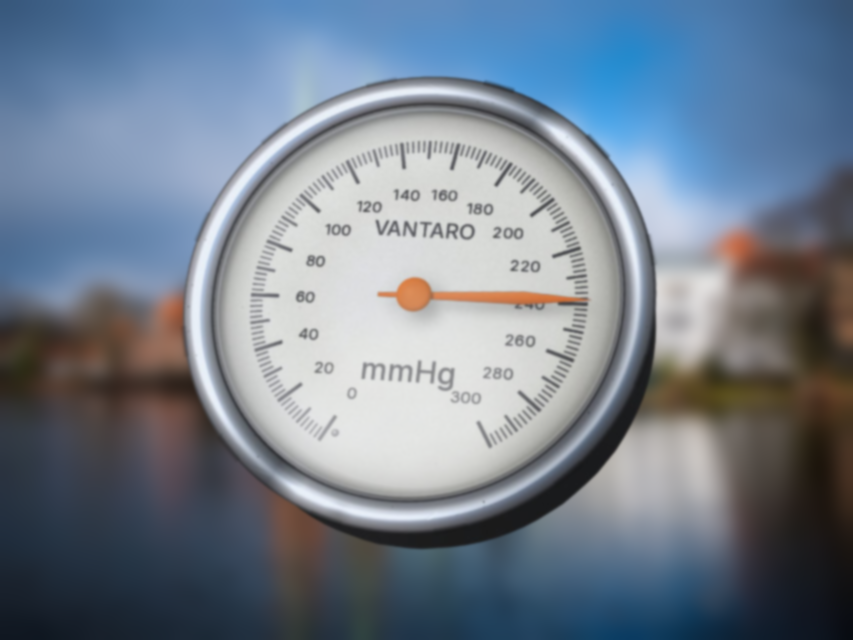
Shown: 240mmHg
